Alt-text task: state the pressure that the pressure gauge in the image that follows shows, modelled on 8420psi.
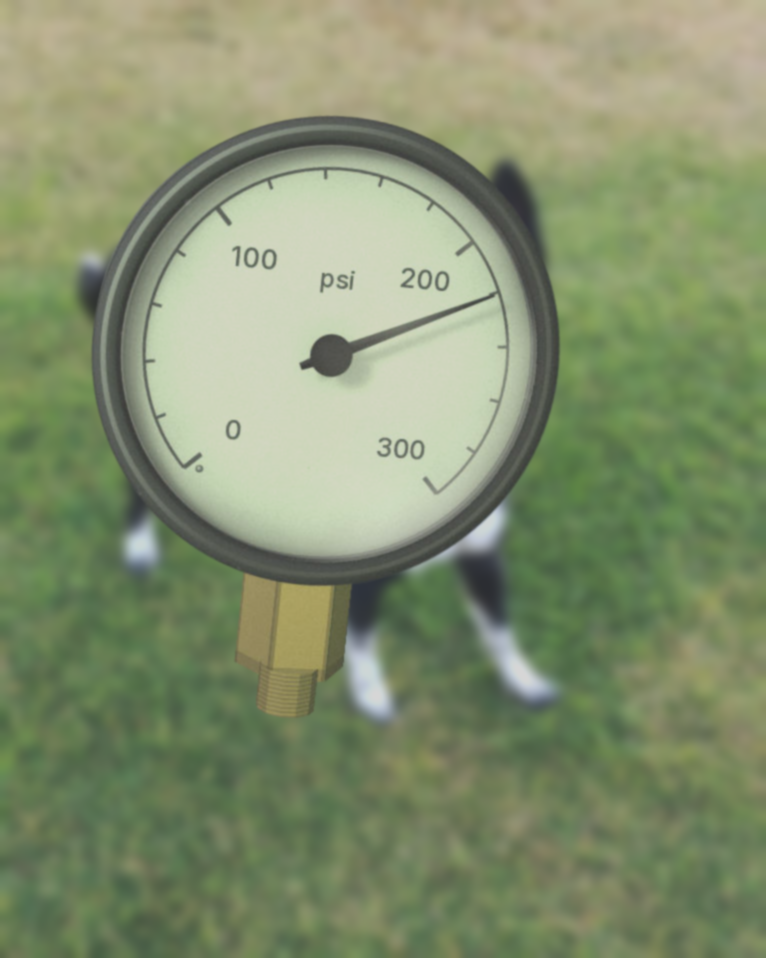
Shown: 220psi
